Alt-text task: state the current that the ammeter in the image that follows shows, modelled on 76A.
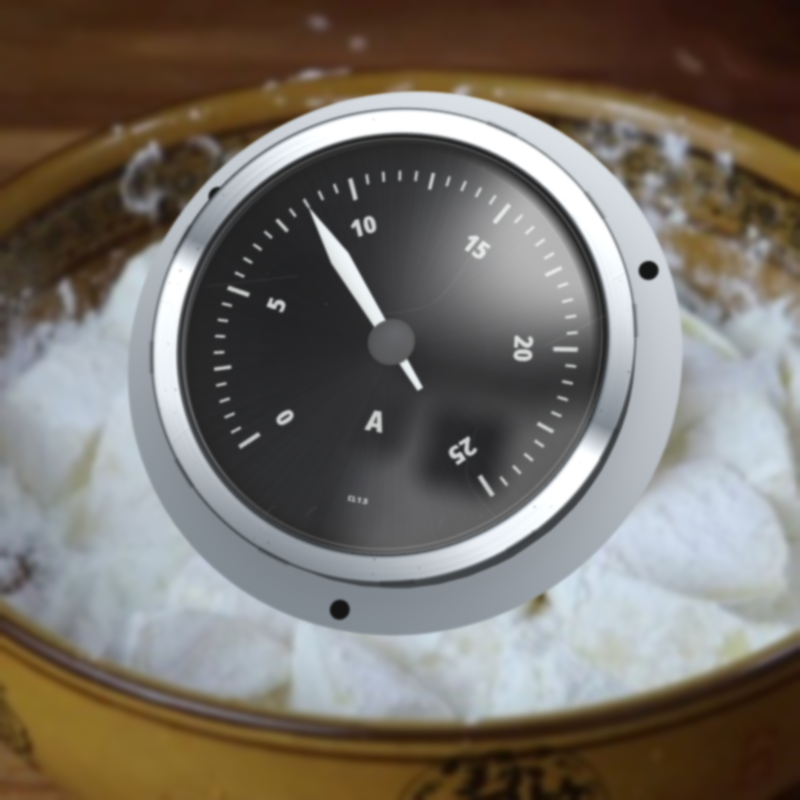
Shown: 8.5A
